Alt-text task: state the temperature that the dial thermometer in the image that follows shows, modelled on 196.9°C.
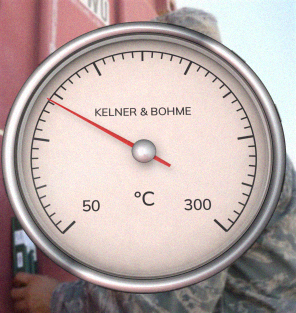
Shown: 120°C
